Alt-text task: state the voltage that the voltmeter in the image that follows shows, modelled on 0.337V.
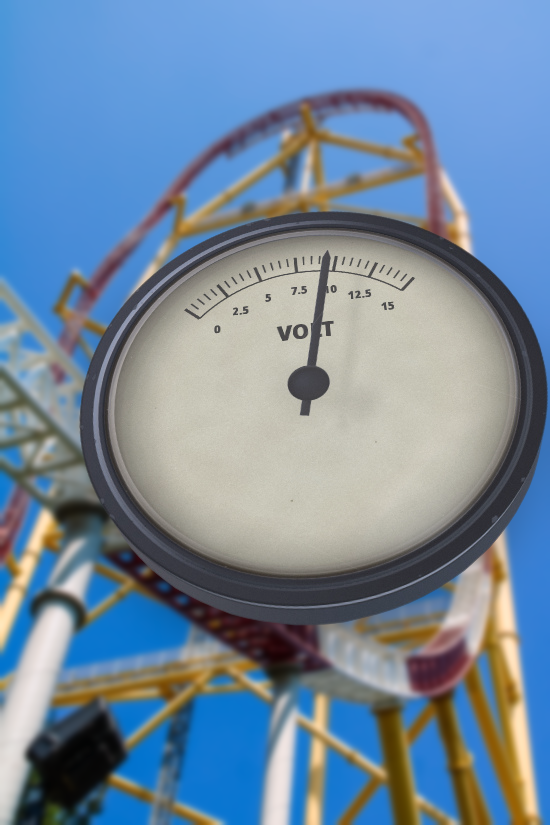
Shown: 9.5V
